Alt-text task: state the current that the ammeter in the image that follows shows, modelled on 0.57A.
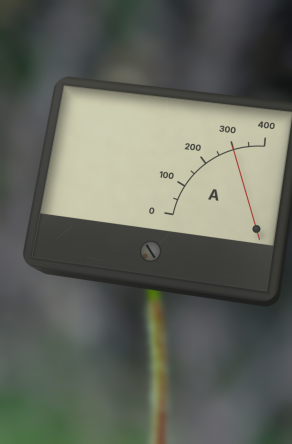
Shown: 300A
